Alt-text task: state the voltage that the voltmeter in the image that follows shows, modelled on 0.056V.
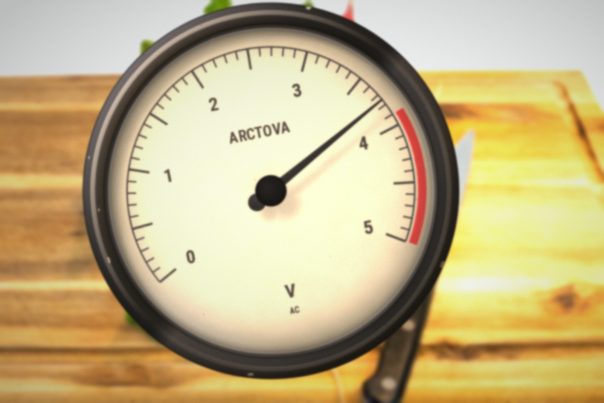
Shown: 3.75V
